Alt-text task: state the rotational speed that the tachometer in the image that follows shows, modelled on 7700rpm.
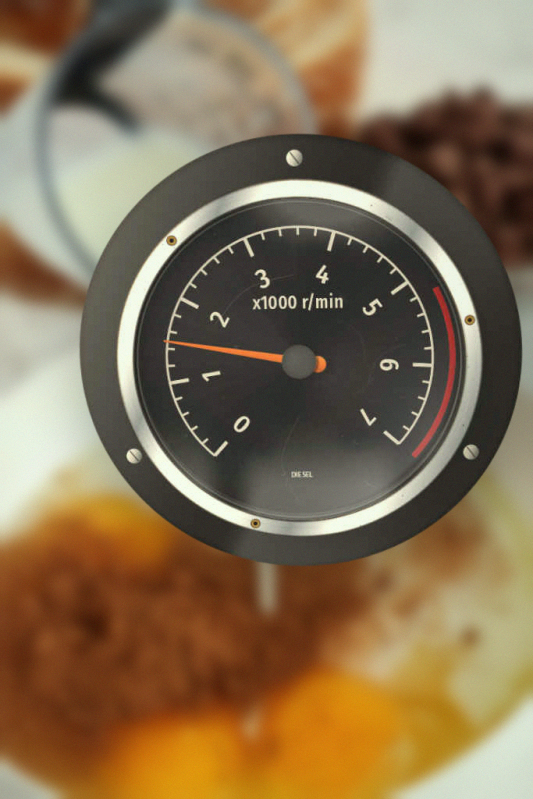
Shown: 1500rpm
